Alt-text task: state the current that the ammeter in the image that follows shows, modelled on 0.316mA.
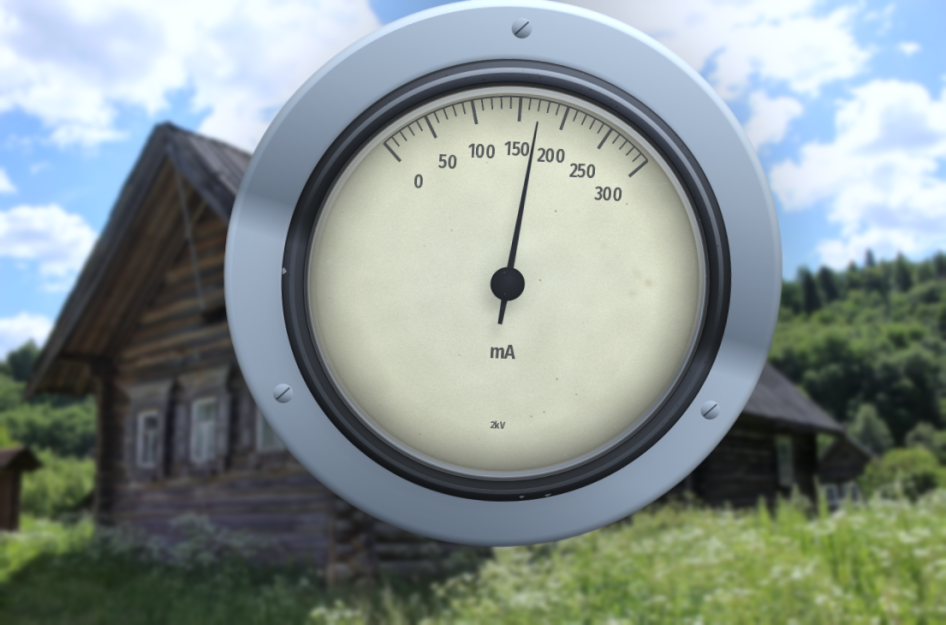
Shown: 170mA
